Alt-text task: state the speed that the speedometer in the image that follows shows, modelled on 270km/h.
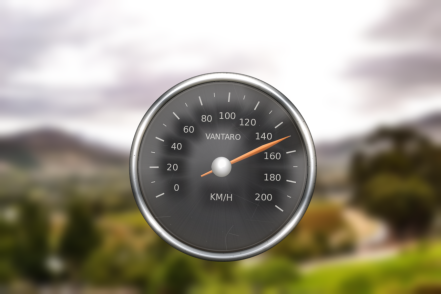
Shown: 150km/h
